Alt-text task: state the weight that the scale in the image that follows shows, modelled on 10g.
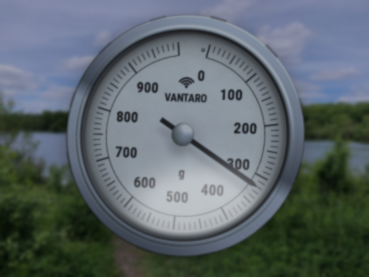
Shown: 320g
